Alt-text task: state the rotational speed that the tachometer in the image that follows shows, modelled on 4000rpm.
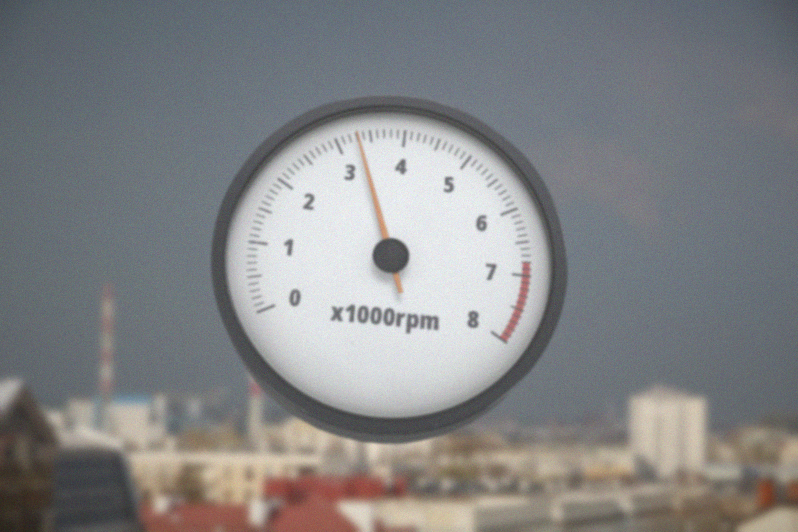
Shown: 3300rpm
